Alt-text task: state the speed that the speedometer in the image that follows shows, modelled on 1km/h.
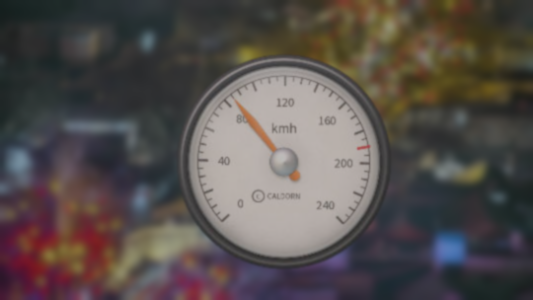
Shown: 85km/h
